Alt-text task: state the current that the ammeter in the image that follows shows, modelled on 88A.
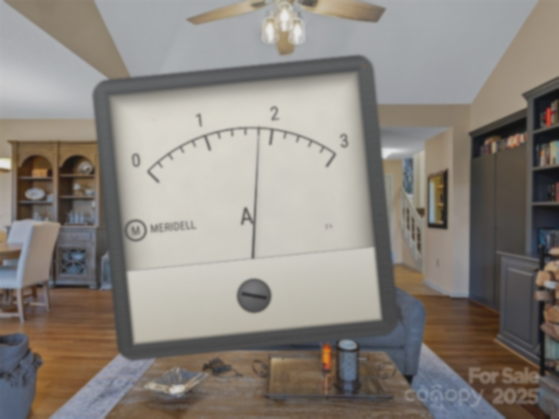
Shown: 1.8A
